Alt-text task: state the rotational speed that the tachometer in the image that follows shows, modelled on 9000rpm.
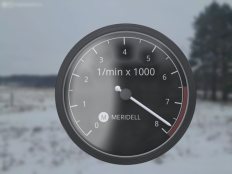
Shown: 7750rpm
